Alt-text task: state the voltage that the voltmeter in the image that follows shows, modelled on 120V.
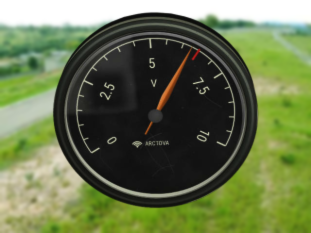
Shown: 6.25V
